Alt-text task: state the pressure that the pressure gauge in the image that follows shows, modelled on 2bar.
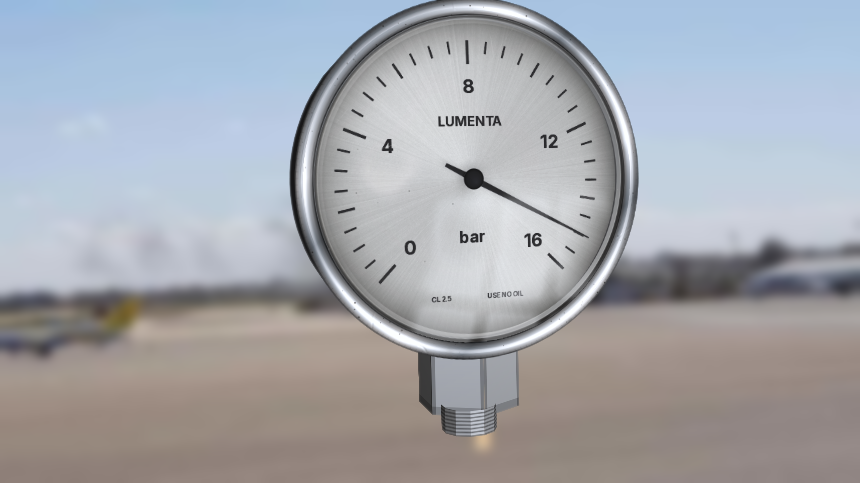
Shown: 15bar
